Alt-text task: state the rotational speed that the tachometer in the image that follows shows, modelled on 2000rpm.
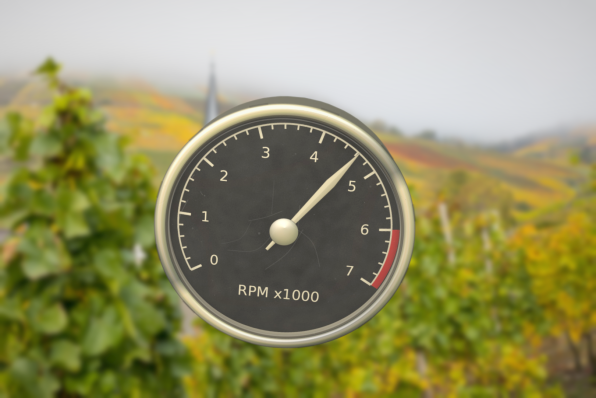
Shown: 4600rpm
